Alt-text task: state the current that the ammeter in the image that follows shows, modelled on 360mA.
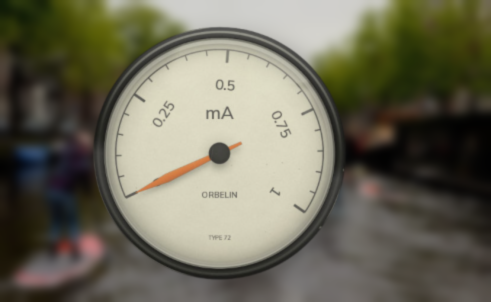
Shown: 0mA
